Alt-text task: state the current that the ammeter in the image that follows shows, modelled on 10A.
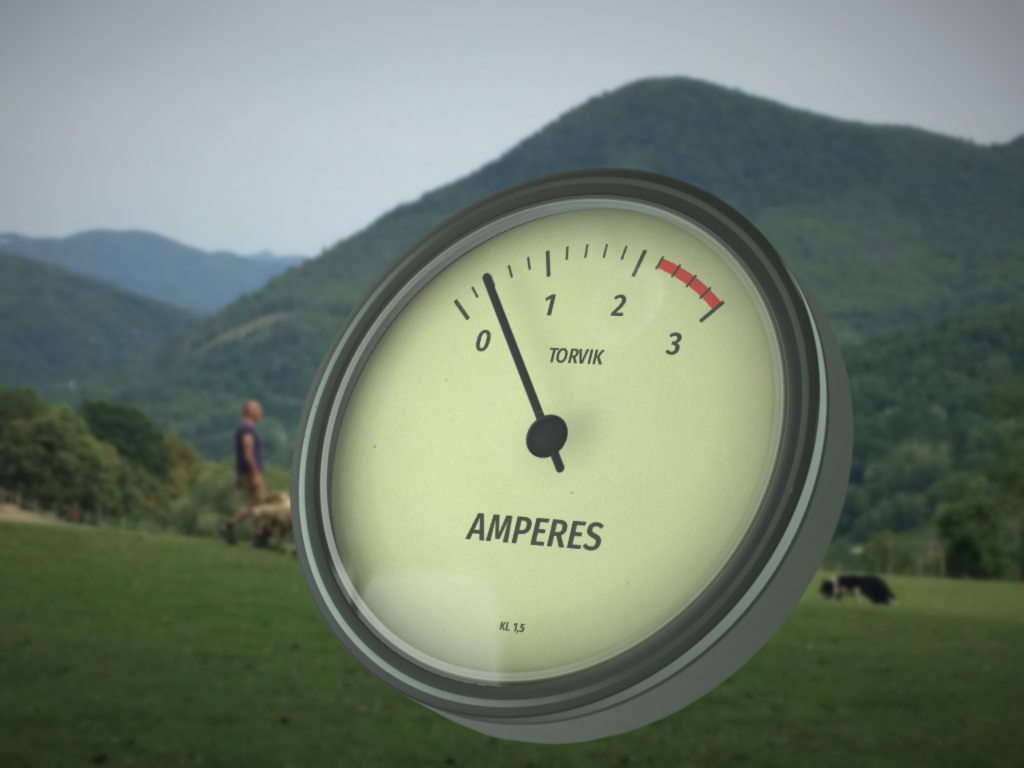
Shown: 0.4A
